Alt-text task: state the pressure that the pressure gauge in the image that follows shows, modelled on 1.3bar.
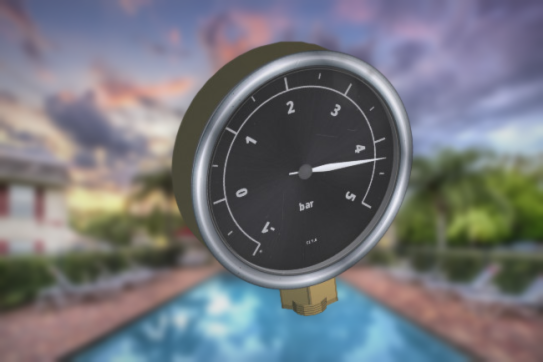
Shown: 4.25bar
